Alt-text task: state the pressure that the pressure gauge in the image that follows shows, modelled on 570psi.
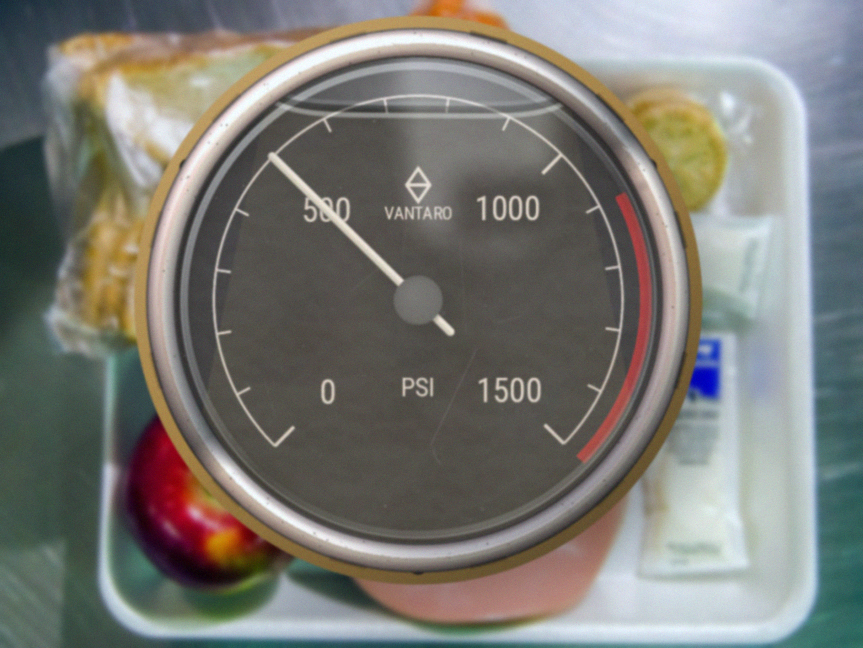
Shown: 500psi
